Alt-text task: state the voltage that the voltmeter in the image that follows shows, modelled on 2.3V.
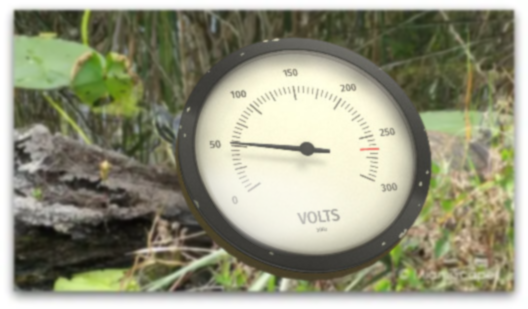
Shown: 50V
